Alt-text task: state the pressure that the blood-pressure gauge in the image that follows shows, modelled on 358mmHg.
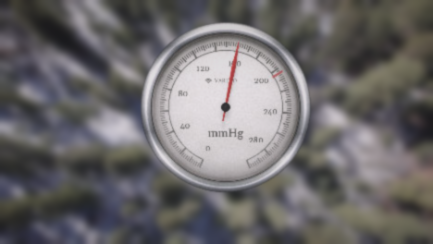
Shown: 160mmHg
